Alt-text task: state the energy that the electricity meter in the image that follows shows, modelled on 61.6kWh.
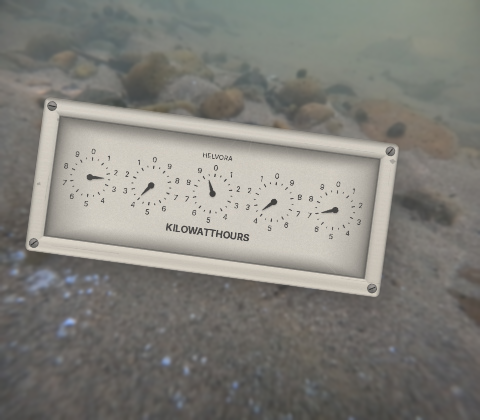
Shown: 23937kWh
